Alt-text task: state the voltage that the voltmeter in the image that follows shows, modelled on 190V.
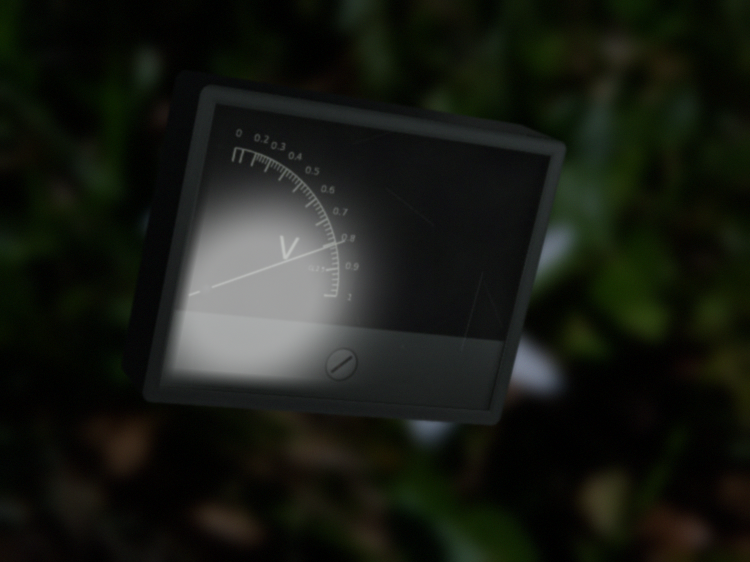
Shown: 0.8V
